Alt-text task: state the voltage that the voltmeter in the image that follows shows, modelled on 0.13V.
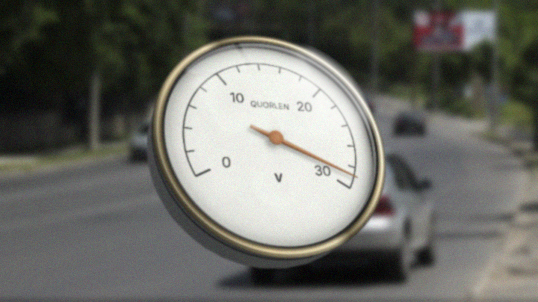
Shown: 29V
